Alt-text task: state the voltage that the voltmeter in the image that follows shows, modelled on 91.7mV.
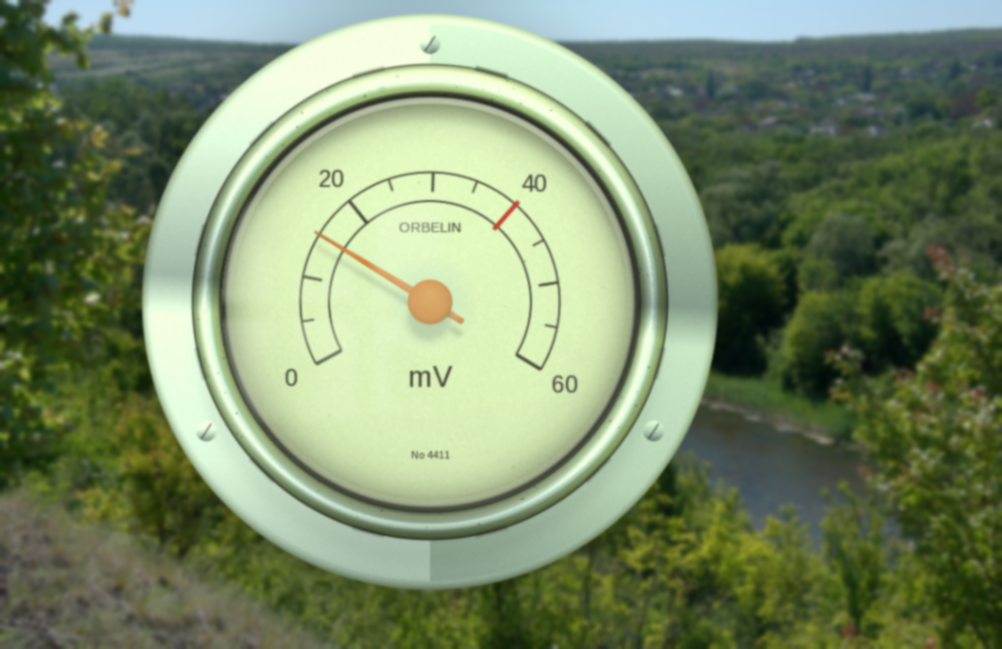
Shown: 15mV
